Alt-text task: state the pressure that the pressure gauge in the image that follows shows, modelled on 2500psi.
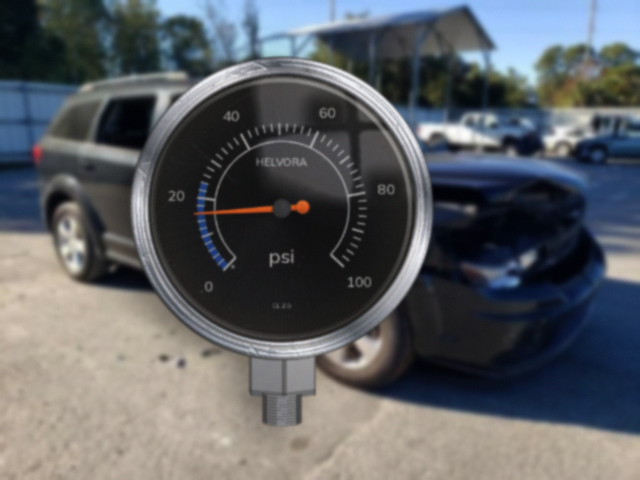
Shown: 16psi
